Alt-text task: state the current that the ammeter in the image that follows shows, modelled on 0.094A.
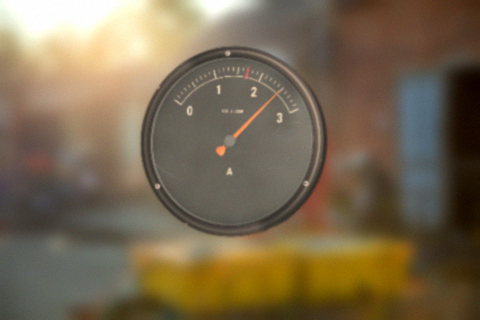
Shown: 2.5A
